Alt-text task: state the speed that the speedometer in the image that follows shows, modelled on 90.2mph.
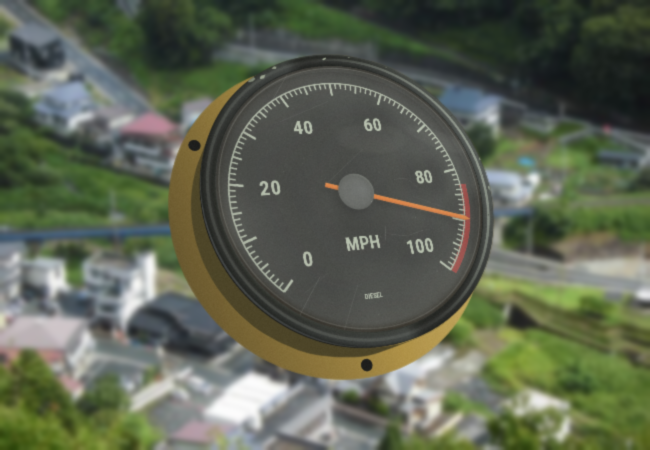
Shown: 90mph
